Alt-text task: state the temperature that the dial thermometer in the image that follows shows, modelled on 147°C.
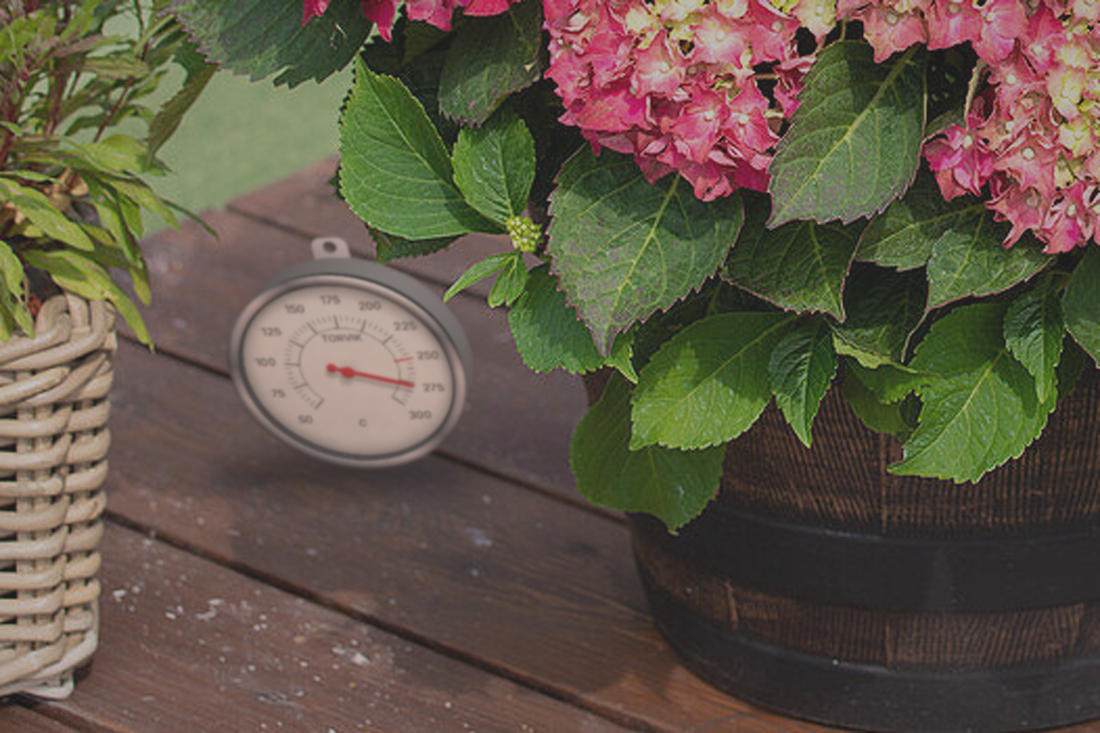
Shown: 275°C
